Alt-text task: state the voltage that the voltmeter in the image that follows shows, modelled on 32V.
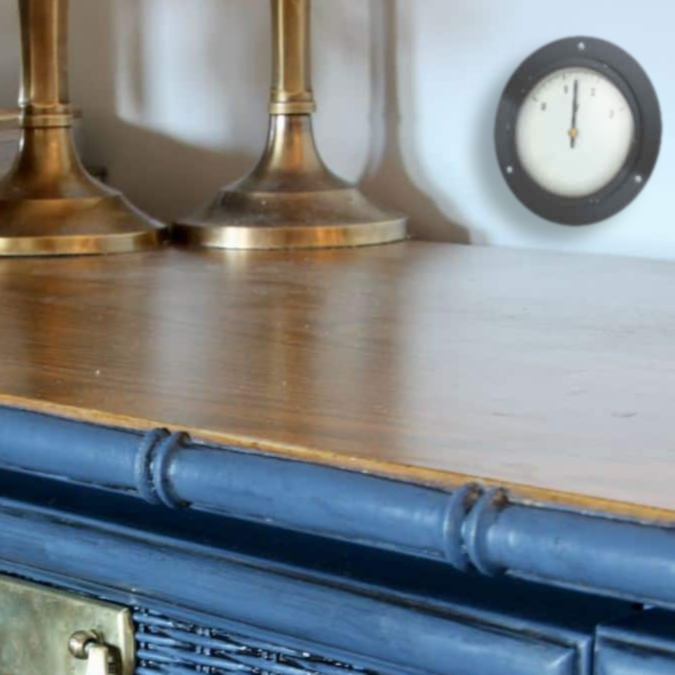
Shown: 1.4V
